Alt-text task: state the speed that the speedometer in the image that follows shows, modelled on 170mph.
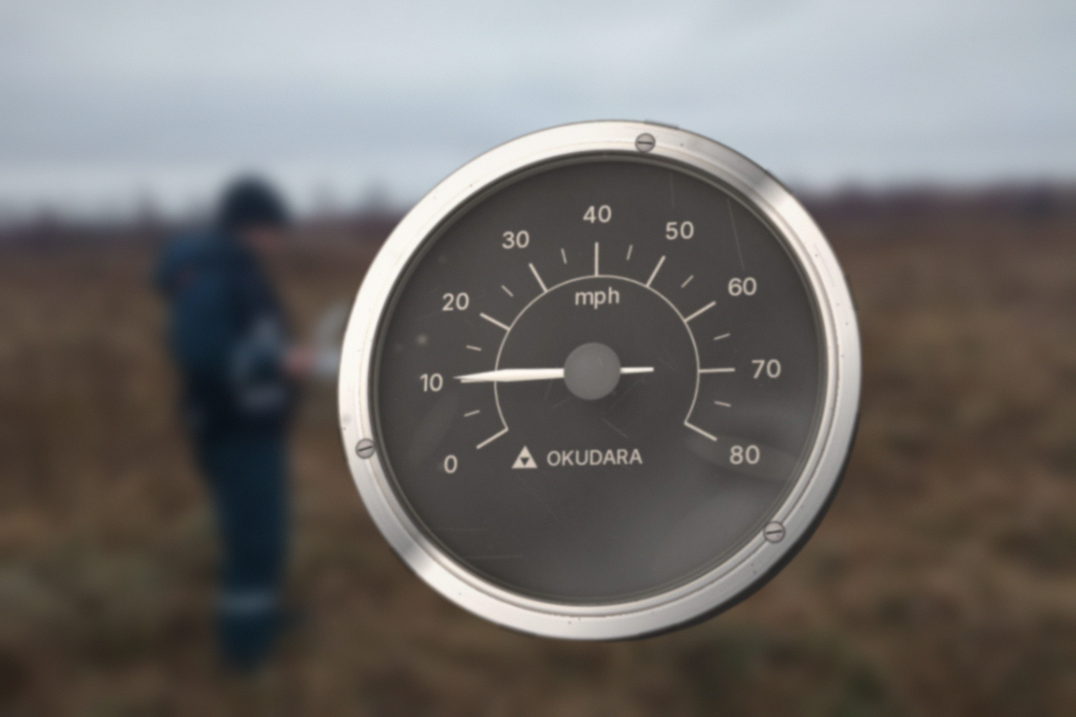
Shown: 10mph
